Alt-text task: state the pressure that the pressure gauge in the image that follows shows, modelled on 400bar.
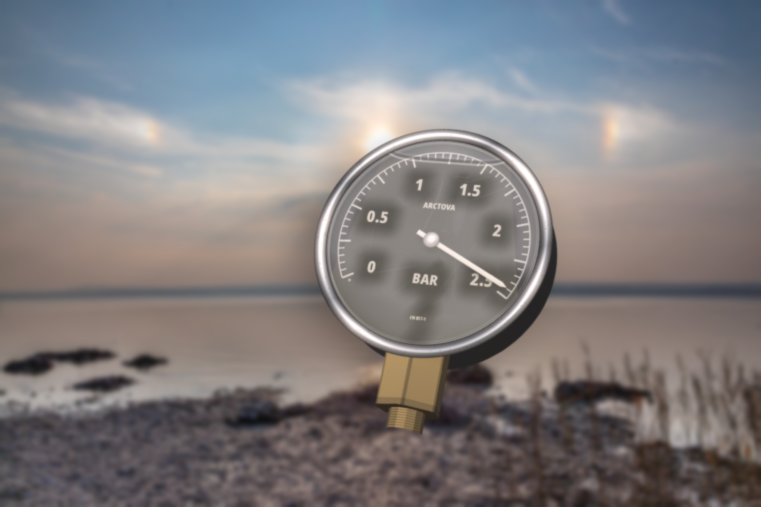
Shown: 2.45bar
